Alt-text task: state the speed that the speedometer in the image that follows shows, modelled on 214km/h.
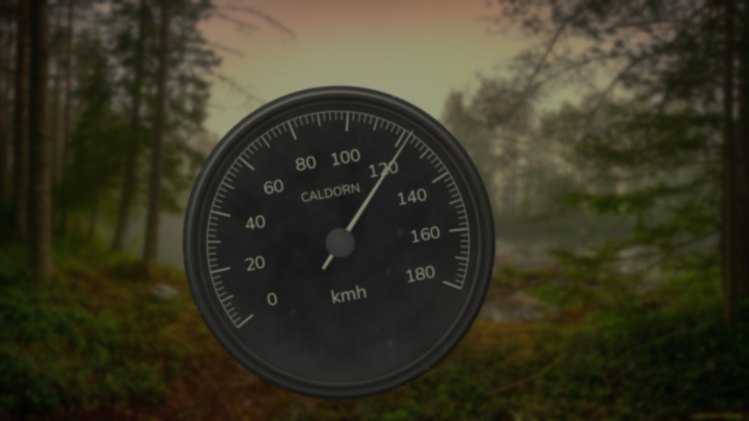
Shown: 122km/h
